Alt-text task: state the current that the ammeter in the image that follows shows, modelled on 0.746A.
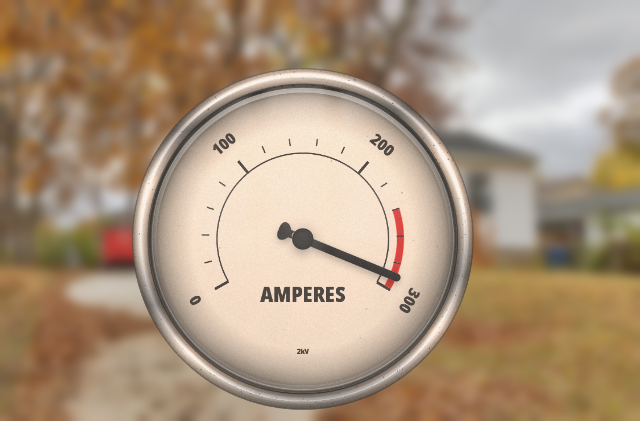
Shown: 290A
